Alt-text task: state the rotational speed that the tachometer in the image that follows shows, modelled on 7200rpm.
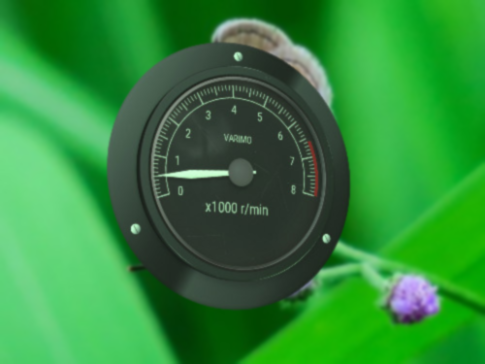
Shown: 500rpm
